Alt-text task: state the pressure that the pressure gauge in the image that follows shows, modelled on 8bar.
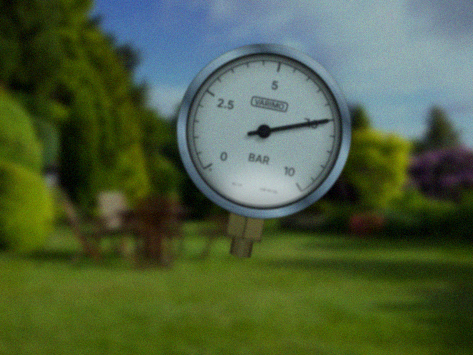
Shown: 7.5bar
